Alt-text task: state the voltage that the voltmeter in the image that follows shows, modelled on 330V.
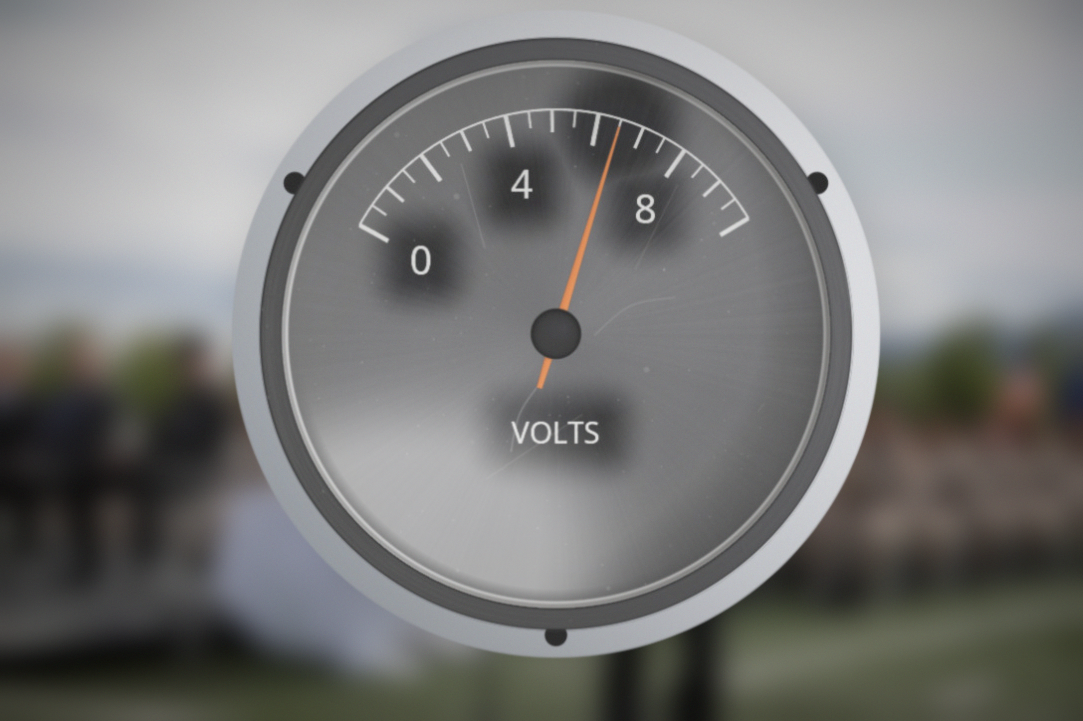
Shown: 6.5V
